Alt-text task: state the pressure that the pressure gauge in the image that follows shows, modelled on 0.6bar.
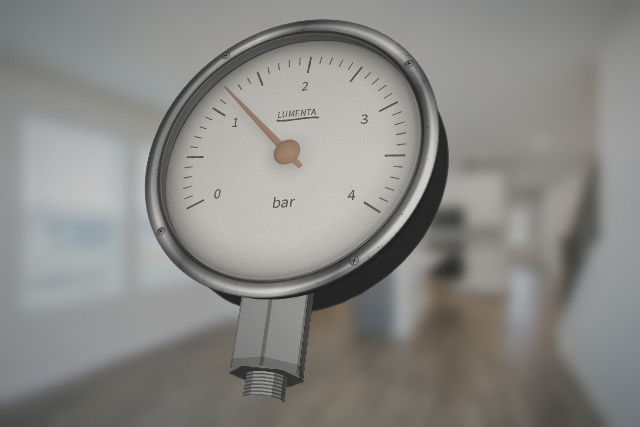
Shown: 1.2bar
